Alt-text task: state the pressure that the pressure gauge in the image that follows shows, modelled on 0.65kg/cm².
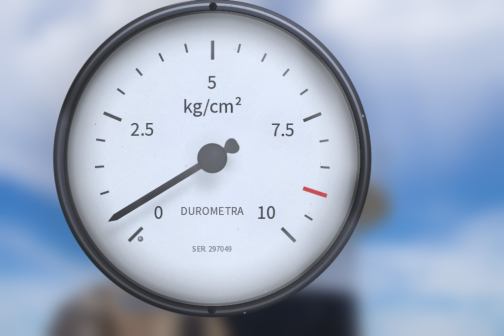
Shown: 0.5kg/cm²
